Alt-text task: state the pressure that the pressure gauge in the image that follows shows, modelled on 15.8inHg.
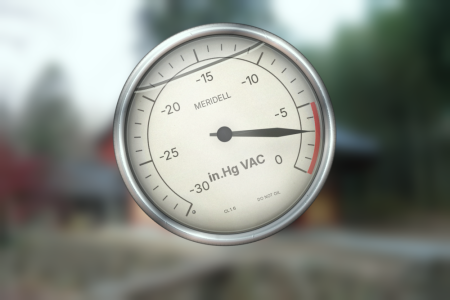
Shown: -3inHg
